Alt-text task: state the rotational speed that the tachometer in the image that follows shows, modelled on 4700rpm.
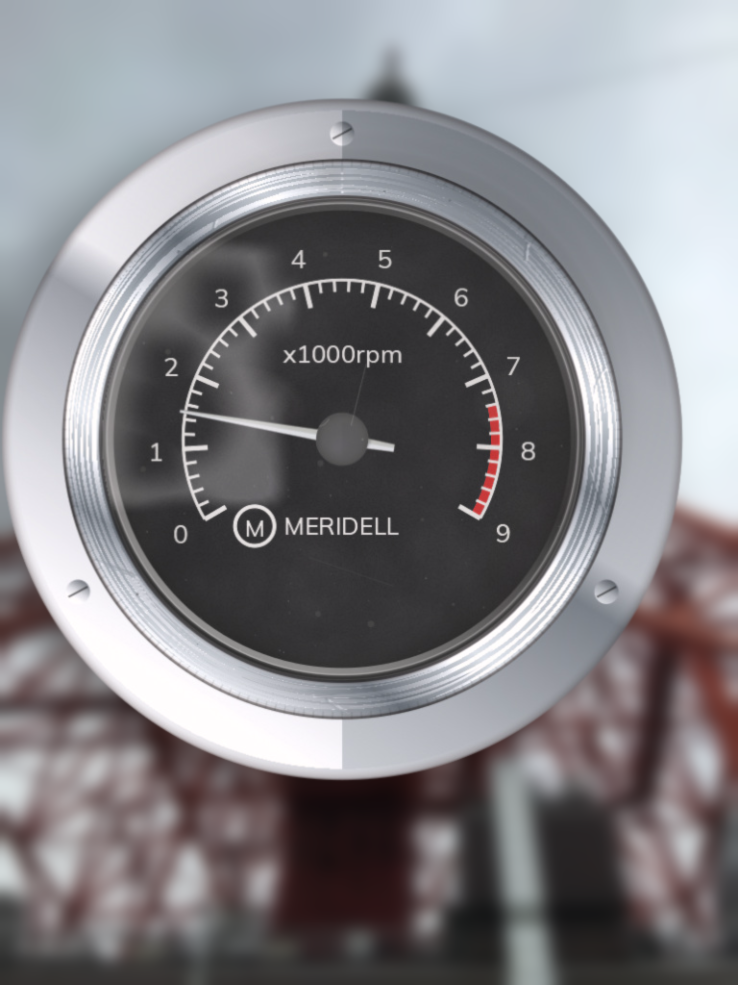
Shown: 1500rpm
